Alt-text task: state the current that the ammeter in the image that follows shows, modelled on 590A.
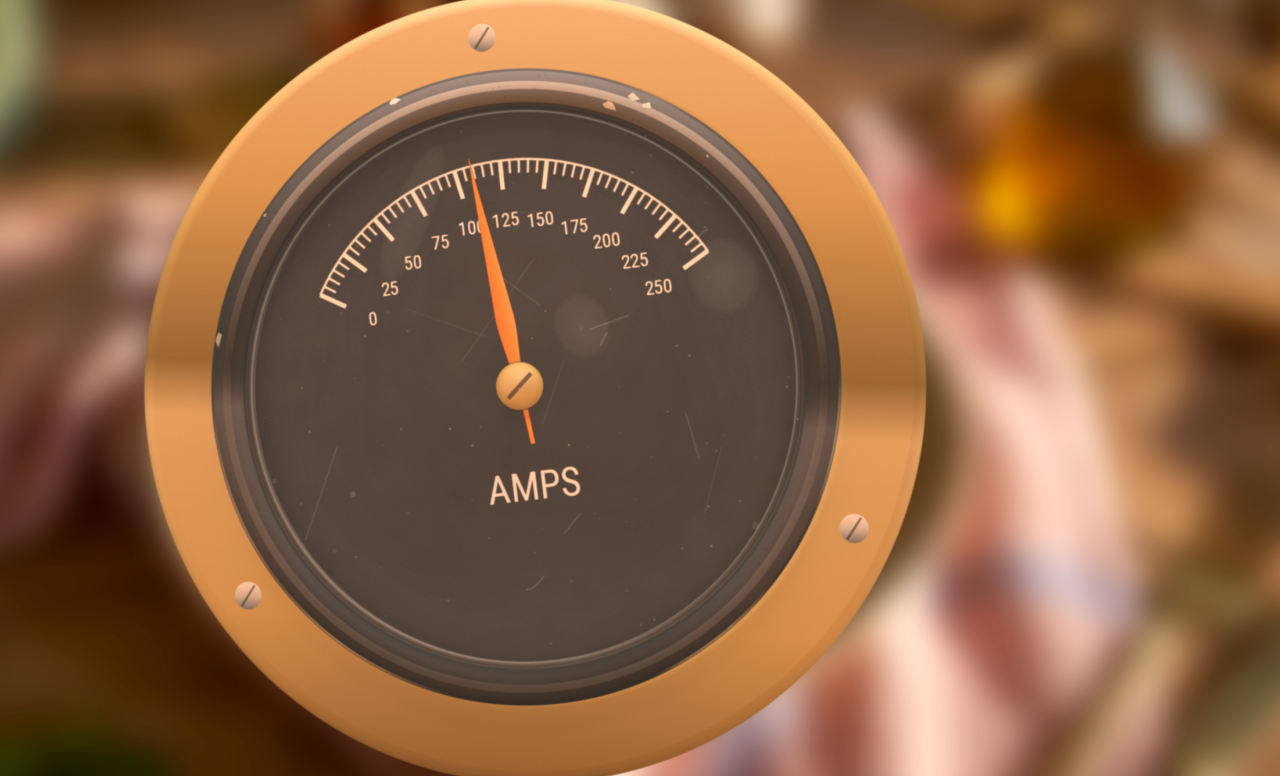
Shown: 110A
